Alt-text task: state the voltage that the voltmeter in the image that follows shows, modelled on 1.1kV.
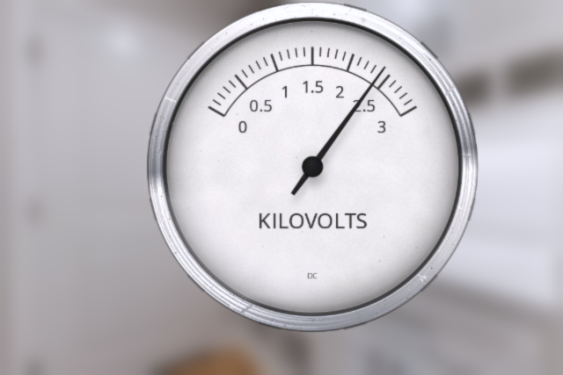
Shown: 2.4kV
